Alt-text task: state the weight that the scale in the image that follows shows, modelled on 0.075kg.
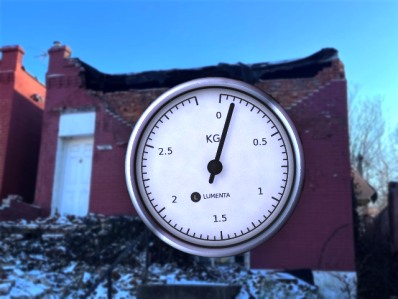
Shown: 0.1kg
